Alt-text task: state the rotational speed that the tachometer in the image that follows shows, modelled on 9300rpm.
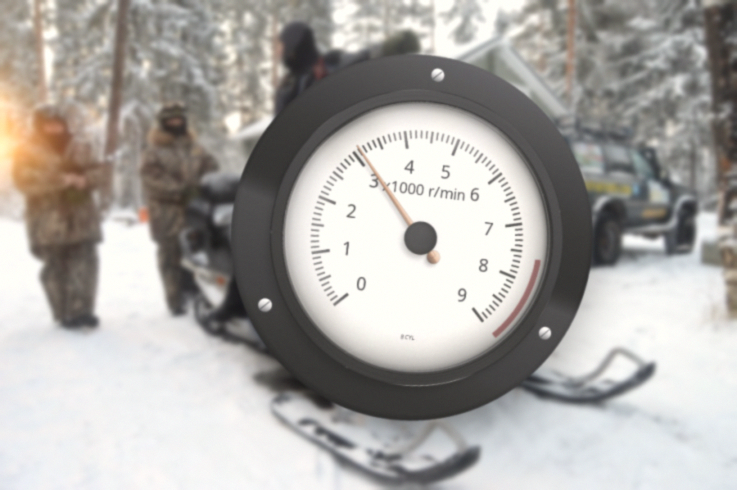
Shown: 3100rpm
